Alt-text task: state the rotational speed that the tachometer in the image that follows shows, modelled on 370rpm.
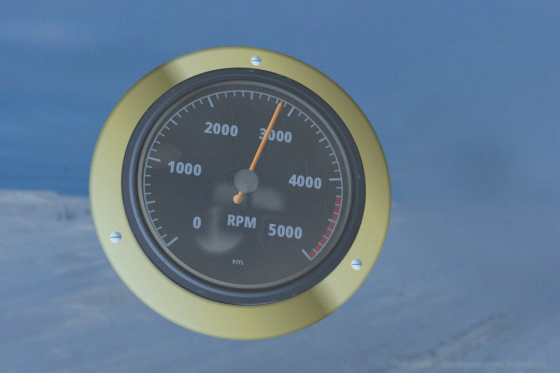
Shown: 2850rpm
